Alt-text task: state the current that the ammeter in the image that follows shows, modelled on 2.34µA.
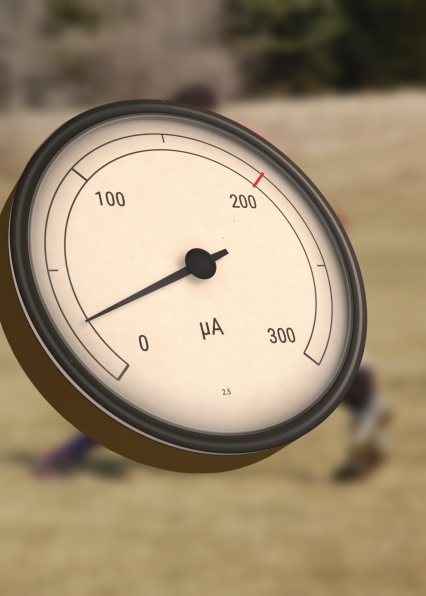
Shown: 25µA
